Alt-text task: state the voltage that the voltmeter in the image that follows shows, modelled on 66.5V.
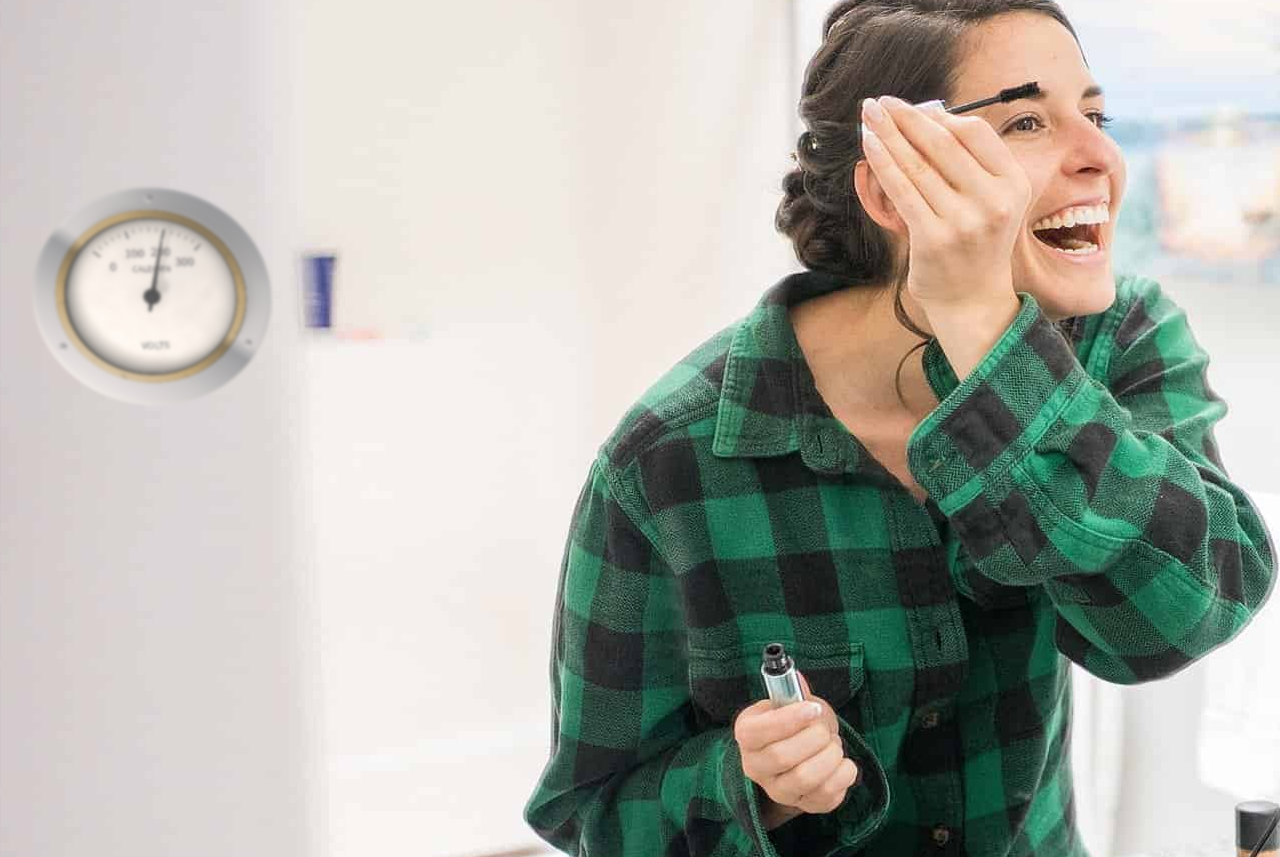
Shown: 200V
